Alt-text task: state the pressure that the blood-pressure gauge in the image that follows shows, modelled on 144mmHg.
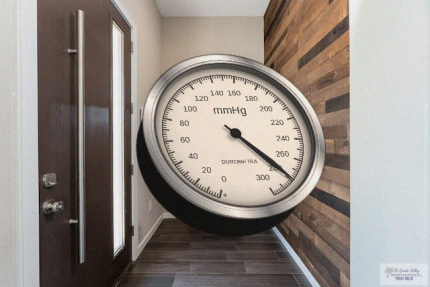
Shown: 280mmHg
